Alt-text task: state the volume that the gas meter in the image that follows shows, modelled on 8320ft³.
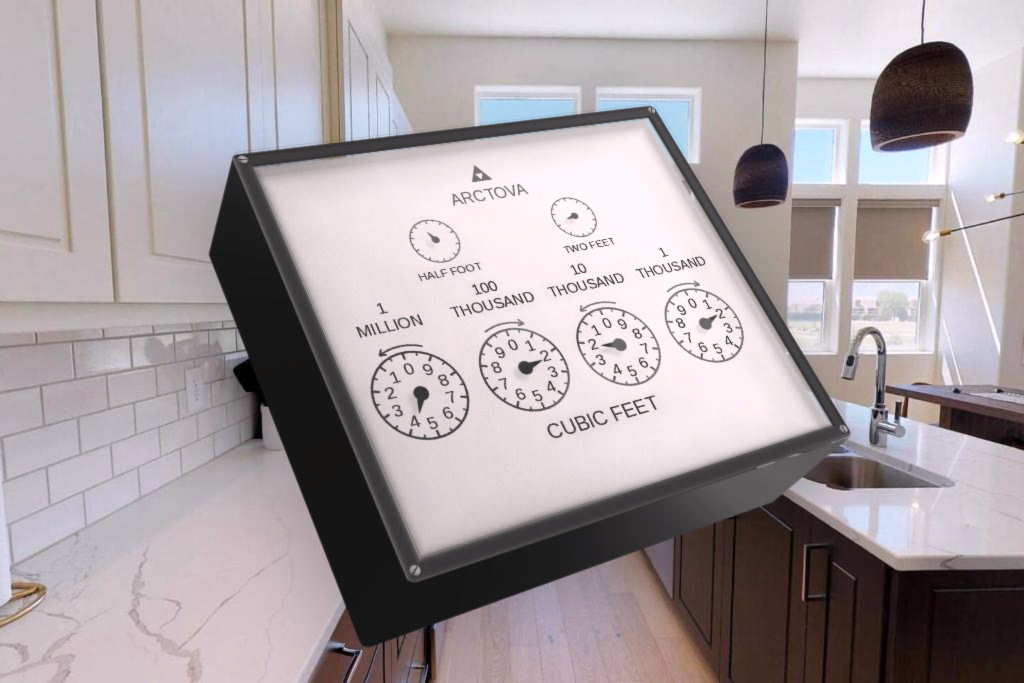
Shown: 422200ft³
